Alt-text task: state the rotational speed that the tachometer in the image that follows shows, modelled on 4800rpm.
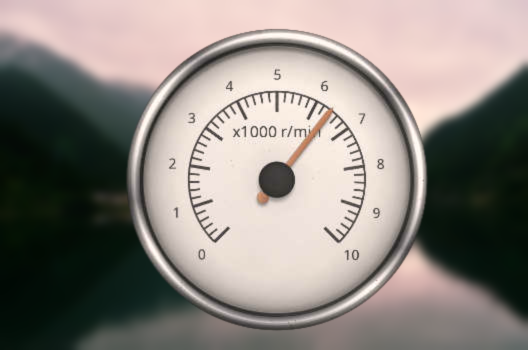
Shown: 6400rpm
